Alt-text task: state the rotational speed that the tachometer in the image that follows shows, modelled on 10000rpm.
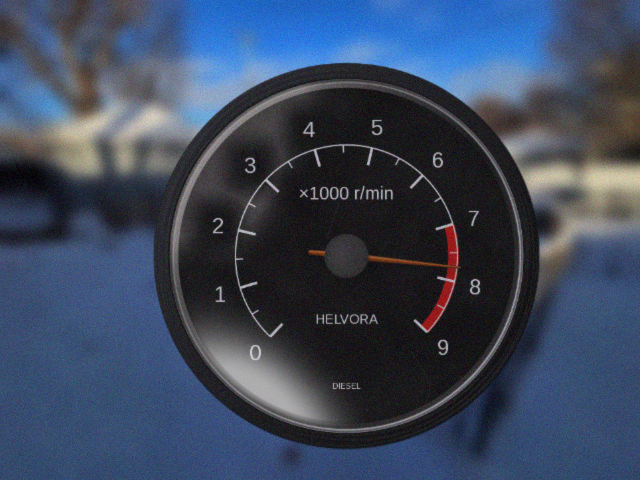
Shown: 7750rpm
